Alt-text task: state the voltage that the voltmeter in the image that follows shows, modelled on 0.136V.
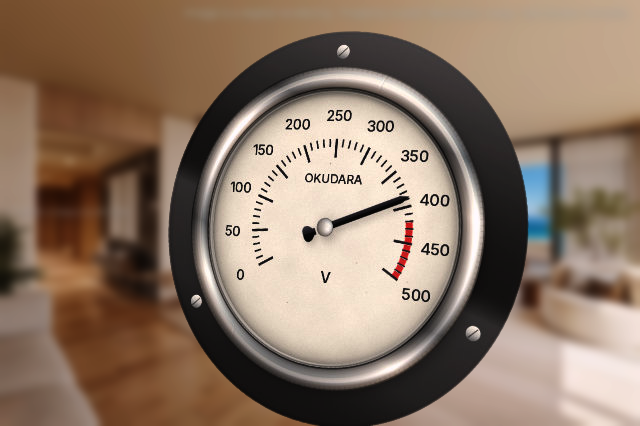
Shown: 390V
